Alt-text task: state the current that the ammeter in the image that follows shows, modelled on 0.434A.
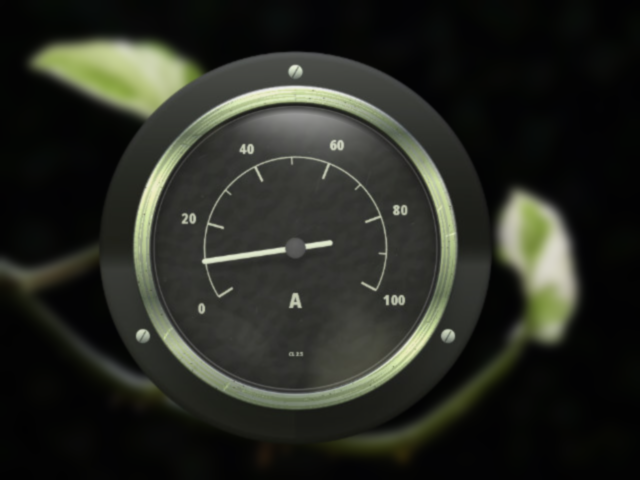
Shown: 10A
